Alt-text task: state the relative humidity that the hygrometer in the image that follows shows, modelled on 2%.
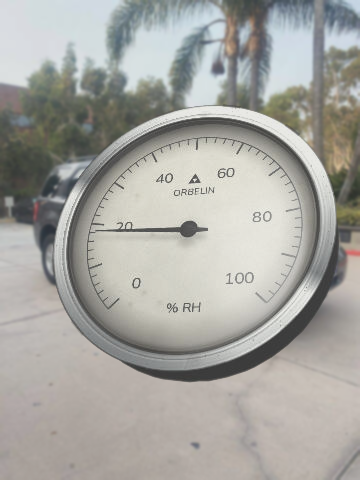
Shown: 18%
